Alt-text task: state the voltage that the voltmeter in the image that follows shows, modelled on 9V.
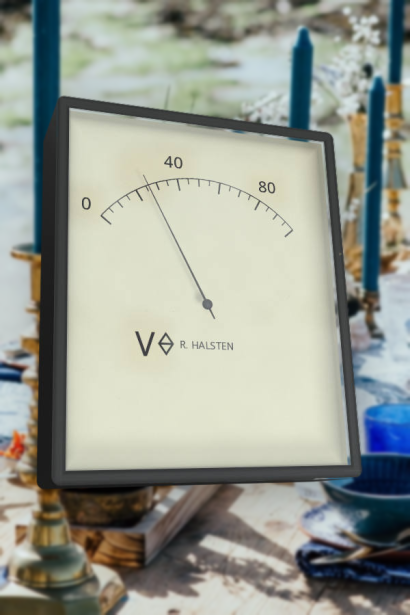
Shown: 25V
